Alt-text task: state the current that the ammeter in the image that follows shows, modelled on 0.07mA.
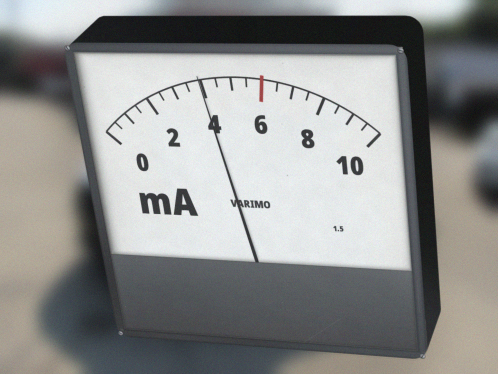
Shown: 4mA
